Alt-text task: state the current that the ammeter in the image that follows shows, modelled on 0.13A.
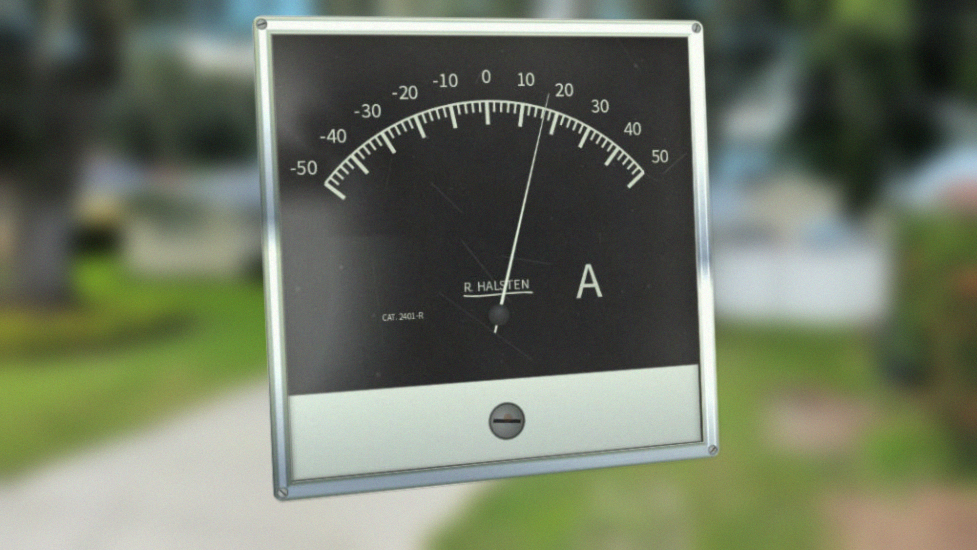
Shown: 16A
